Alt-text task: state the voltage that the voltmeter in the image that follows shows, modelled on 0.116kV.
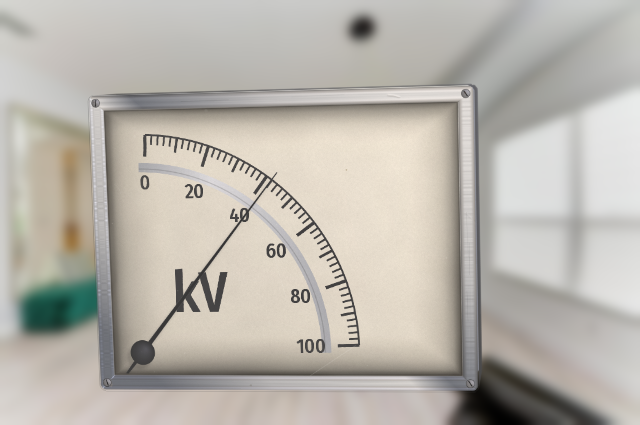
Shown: 42kV
